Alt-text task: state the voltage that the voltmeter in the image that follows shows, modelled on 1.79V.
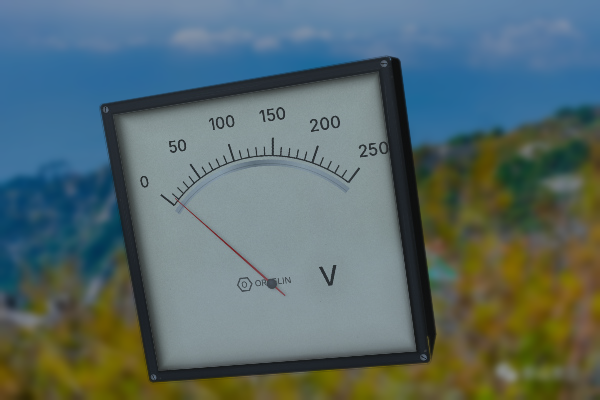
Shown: 10V
